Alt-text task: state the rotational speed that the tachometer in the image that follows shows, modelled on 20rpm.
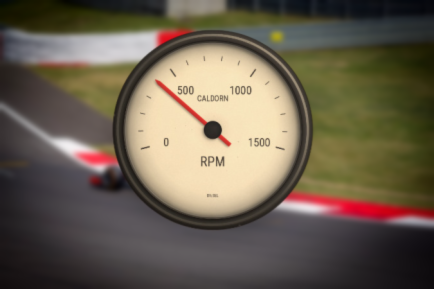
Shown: 400rpm
